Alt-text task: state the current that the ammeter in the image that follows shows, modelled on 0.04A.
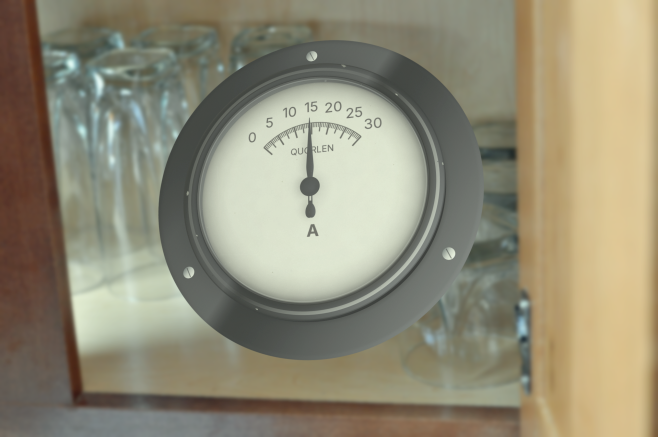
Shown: 15A
